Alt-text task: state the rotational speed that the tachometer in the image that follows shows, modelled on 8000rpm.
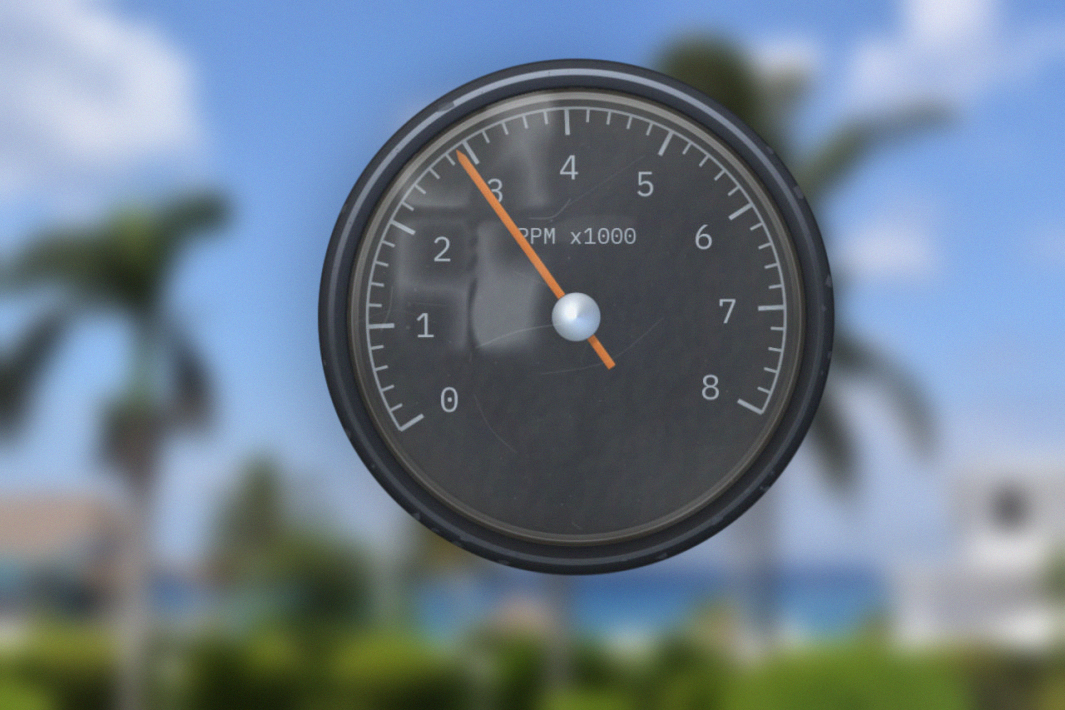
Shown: 2900rpm
